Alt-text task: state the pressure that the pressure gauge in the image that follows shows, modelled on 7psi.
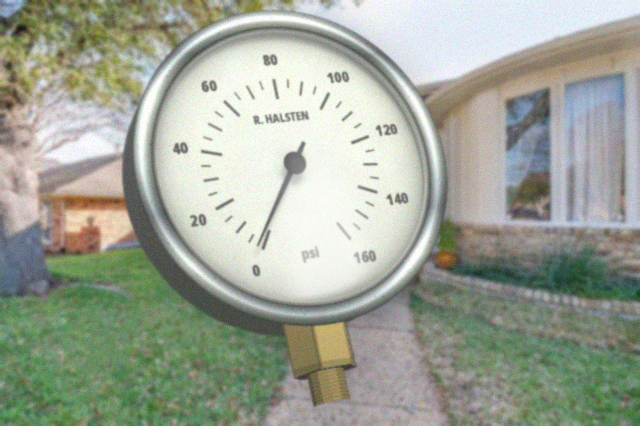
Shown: 2.5psi
